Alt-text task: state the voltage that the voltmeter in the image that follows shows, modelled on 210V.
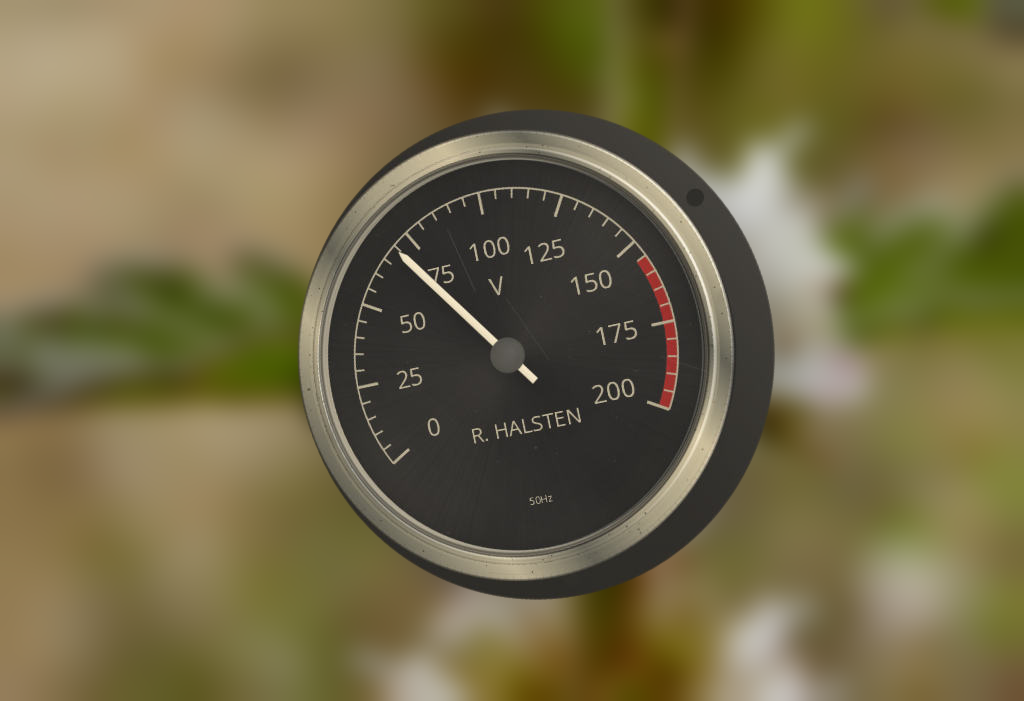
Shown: 70V
